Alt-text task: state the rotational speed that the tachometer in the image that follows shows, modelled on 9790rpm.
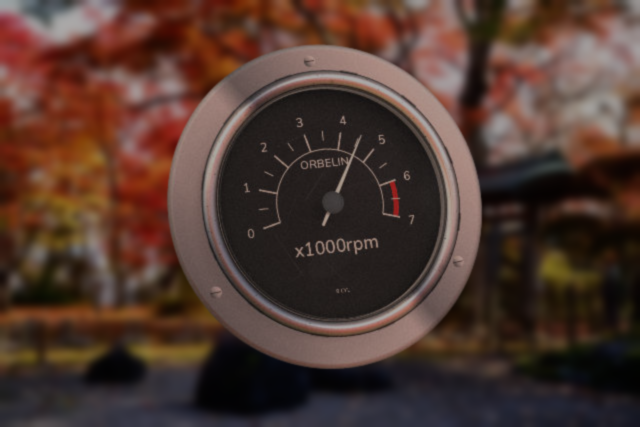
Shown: 4500rpm
